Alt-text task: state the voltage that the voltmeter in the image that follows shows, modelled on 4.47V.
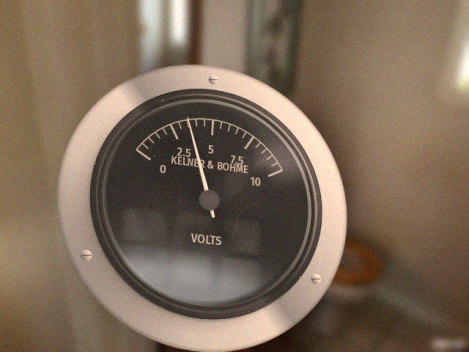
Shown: 3.5V
